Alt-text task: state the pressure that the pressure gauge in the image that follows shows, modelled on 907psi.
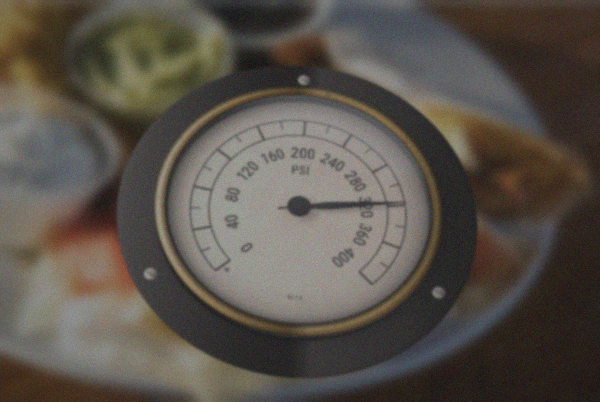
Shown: 320psi
